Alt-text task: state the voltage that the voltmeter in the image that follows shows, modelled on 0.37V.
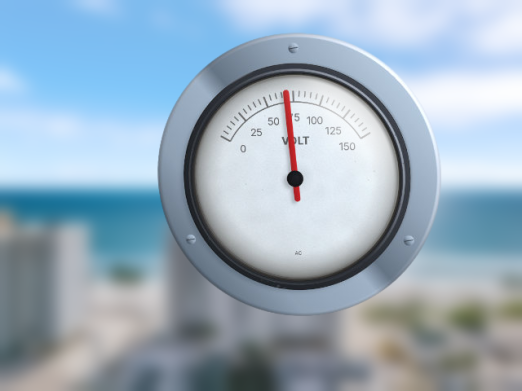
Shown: 70V
